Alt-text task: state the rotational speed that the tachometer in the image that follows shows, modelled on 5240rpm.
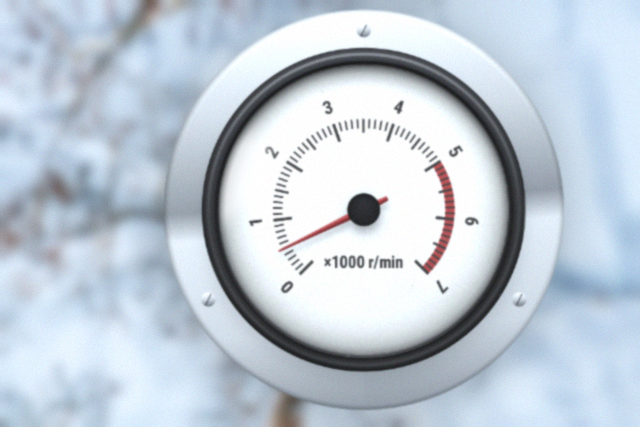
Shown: 500rpm
